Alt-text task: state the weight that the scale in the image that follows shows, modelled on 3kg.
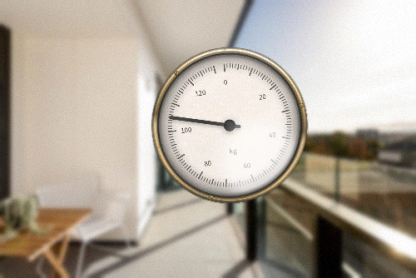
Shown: 105kg
